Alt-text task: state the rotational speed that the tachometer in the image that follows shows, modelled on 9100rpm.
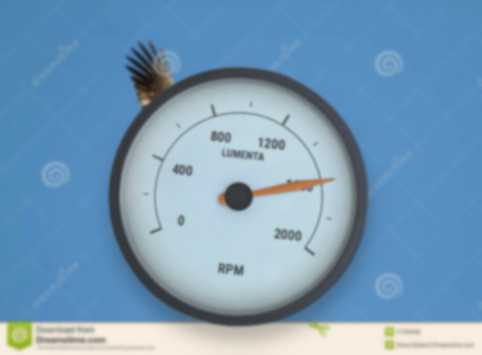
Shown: 1600rpm
